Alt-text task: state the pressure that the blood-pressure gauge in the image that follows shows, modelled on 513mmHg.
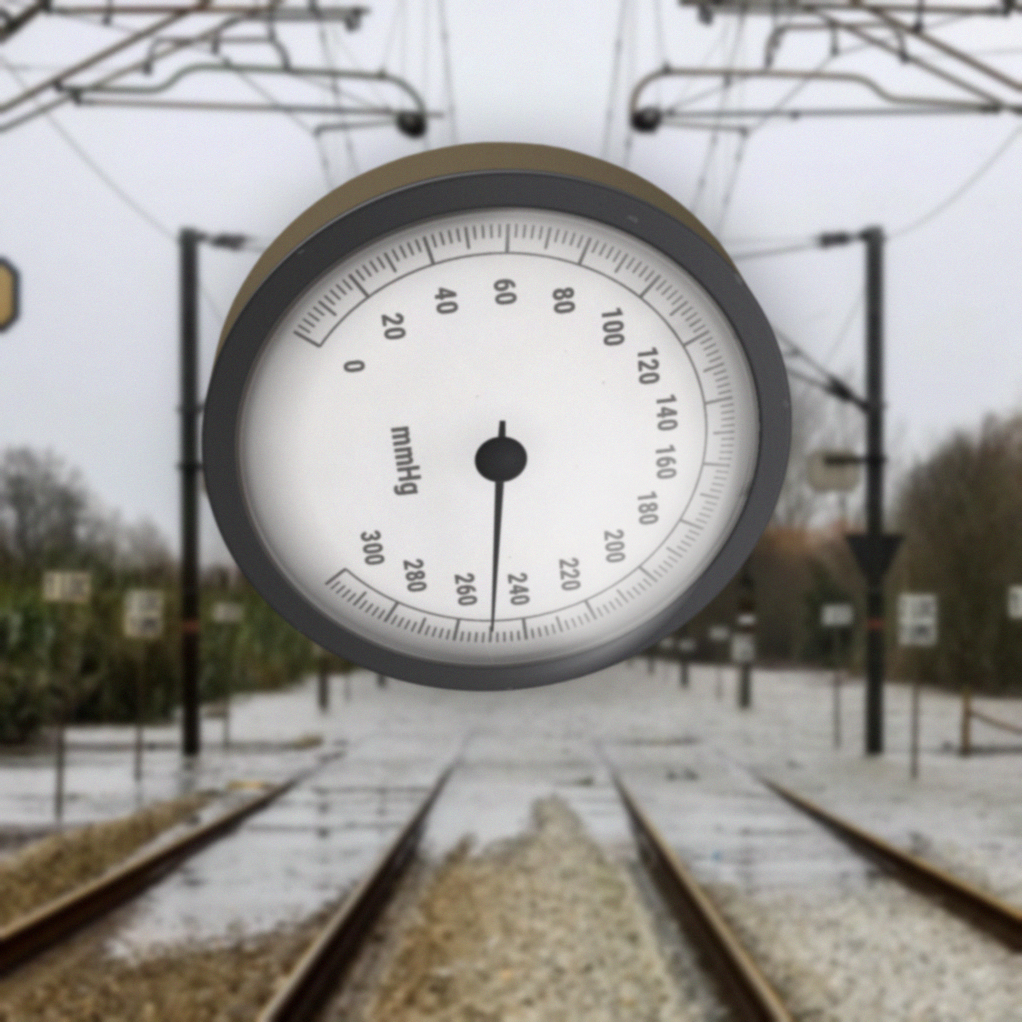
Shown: 250mmHg
